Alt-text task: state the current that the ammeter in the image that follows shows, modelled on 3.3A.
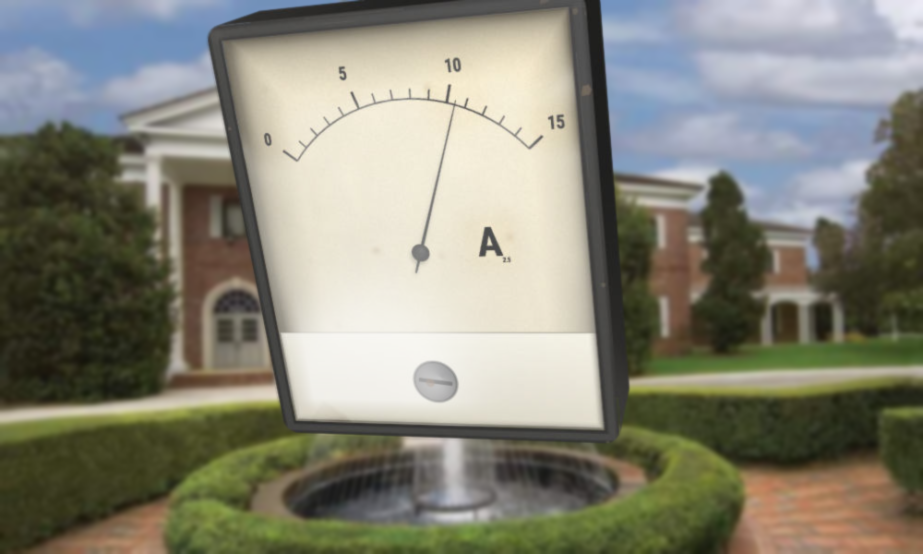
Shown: 10.5A
